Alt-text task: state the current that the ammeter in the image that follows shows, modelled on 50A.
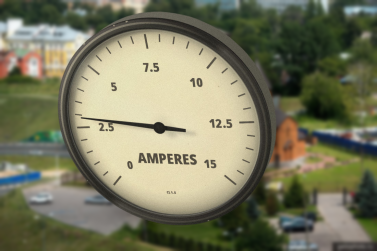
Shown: 3A
